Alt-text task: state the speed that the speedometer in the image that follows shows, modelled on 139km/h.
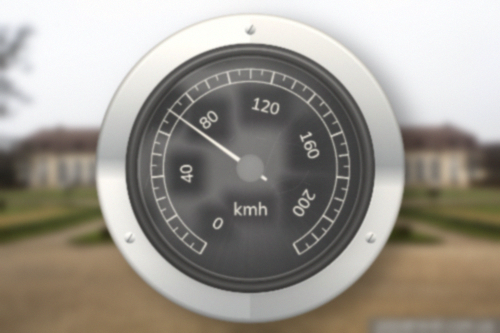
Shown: 70km/h
